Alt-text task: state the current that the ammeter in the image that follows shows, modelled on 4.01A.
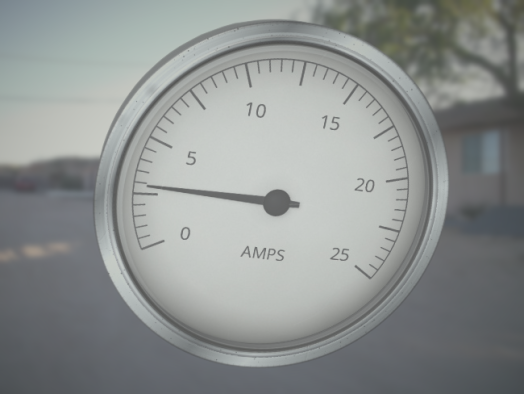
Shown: 3A
